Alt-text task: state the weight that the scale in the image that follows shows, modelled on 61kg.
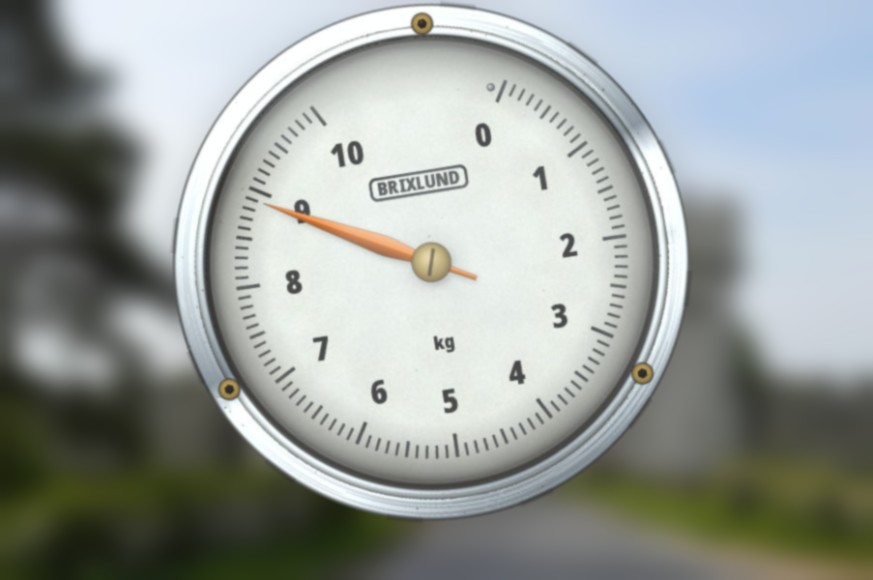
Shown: 8.9kg
